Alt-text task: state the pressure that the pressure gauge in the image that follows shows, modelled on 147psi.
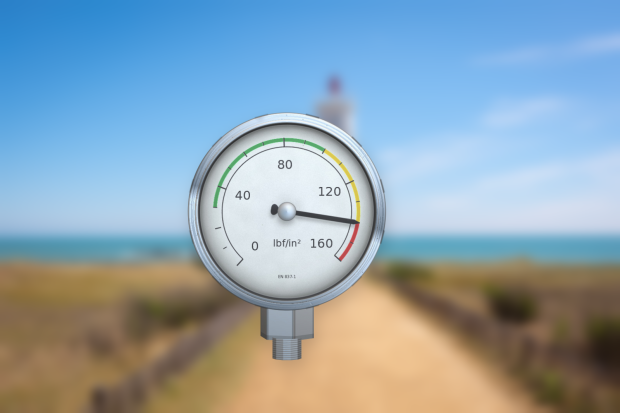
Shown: 140psi
